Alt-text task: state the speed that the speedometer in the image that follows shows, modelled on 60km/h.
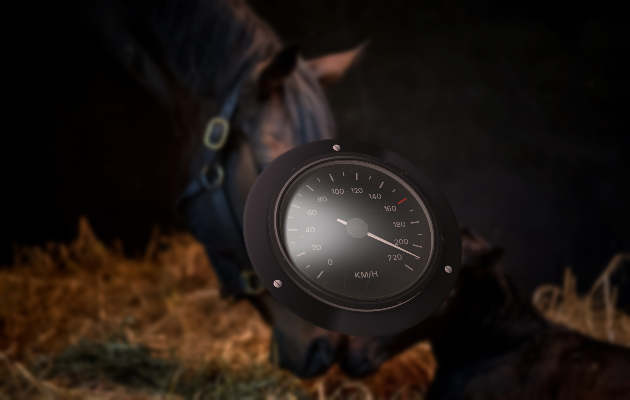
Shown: 210km/h
